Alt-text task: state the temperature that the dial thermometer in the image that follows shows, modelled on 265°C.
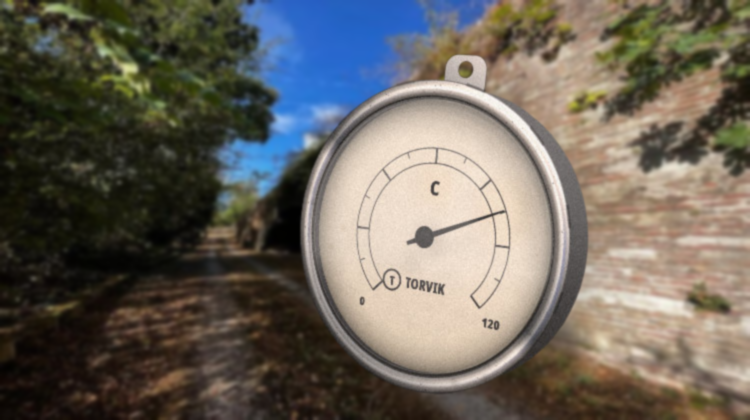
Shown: 90°C
